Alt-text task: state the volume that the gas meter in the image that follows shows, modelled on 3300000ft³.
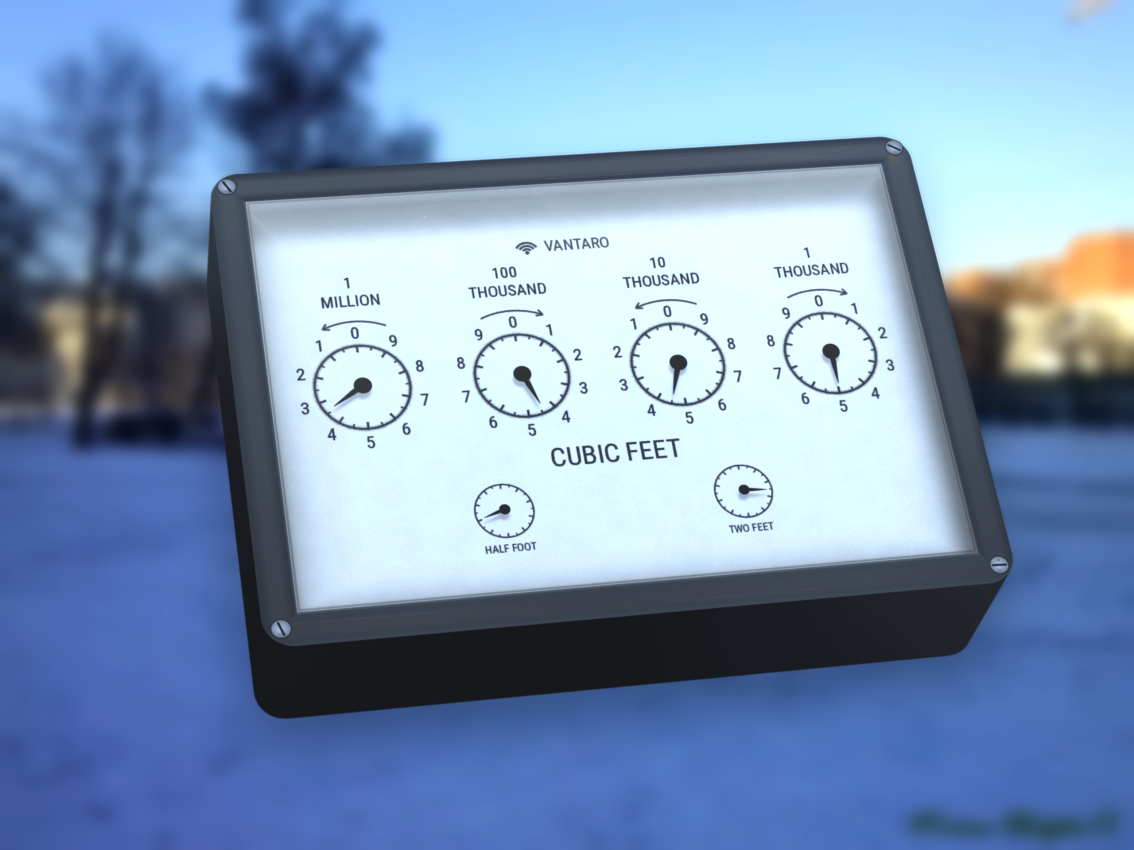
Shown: 344500ft³
